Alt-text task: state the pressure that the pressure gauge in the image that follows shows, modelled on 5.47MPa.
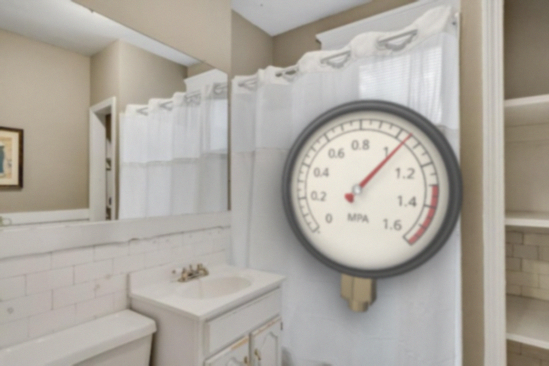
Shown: 1.05MPa
